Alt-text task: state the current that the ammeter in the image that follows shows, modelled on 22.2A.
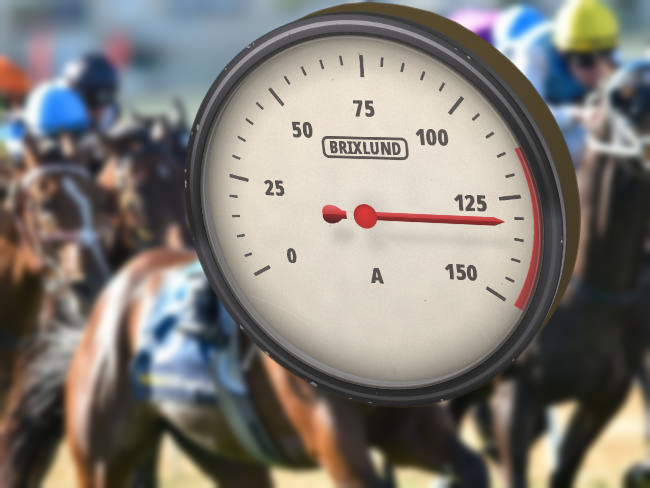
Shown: 130A
